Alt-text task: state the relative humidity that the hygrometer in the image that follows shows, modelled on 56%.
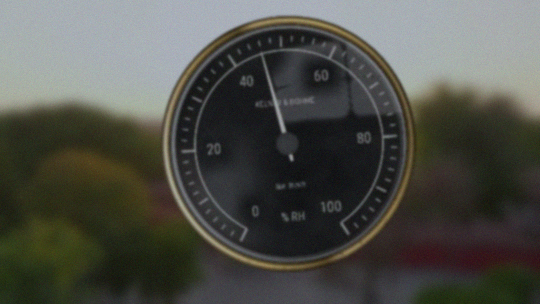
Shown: 46%
